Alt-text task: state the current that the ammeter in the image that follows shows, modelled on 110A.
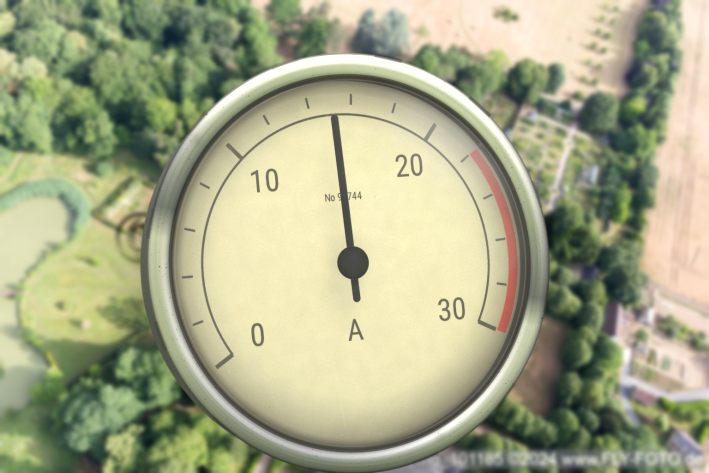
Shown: 15A
